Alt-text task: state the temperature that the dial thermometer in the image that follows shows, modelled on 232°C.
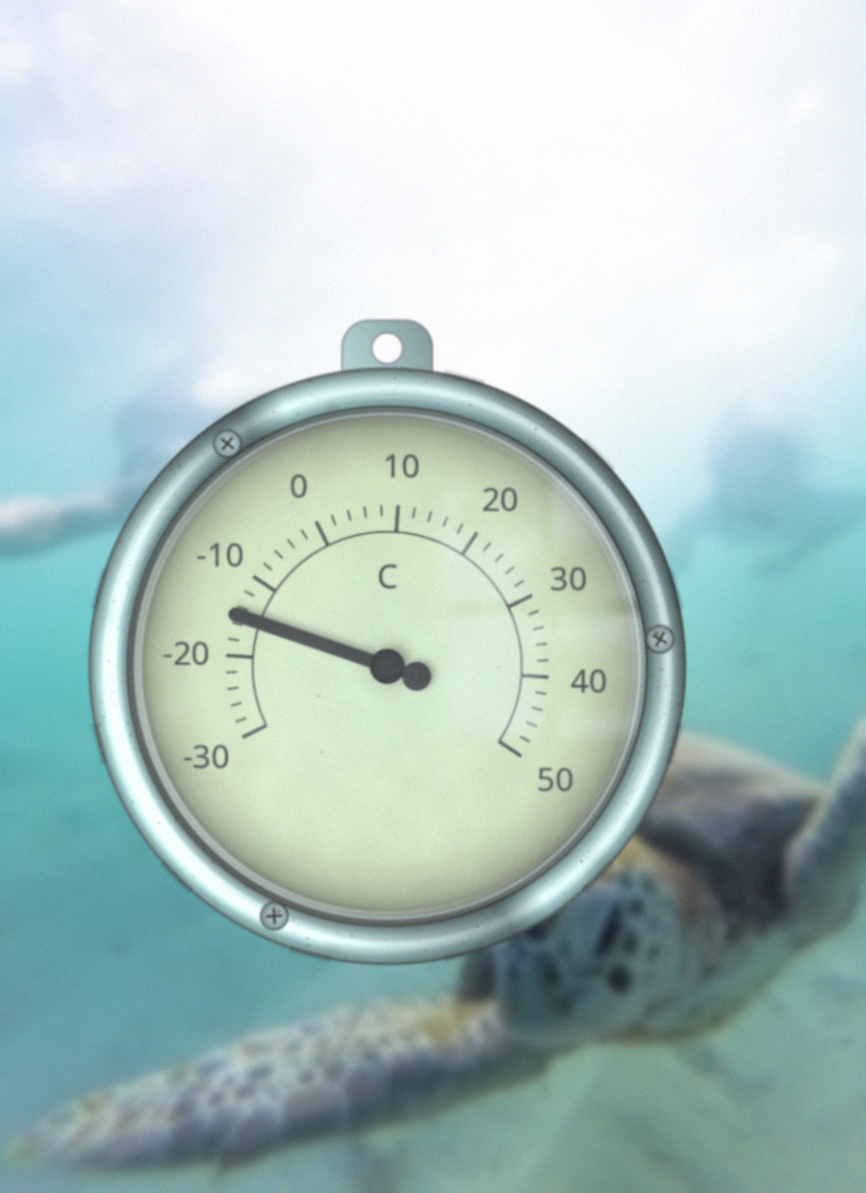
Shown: -15°C
